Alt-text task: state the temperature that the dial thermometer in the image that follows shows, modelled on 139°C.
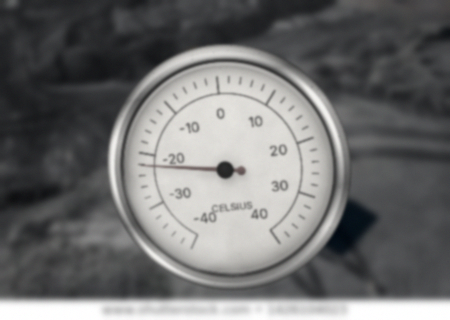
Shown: -22°C
